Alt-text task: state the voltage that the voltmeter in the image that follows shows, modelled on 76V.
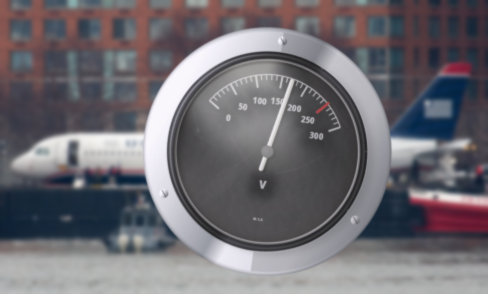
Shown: 170V
